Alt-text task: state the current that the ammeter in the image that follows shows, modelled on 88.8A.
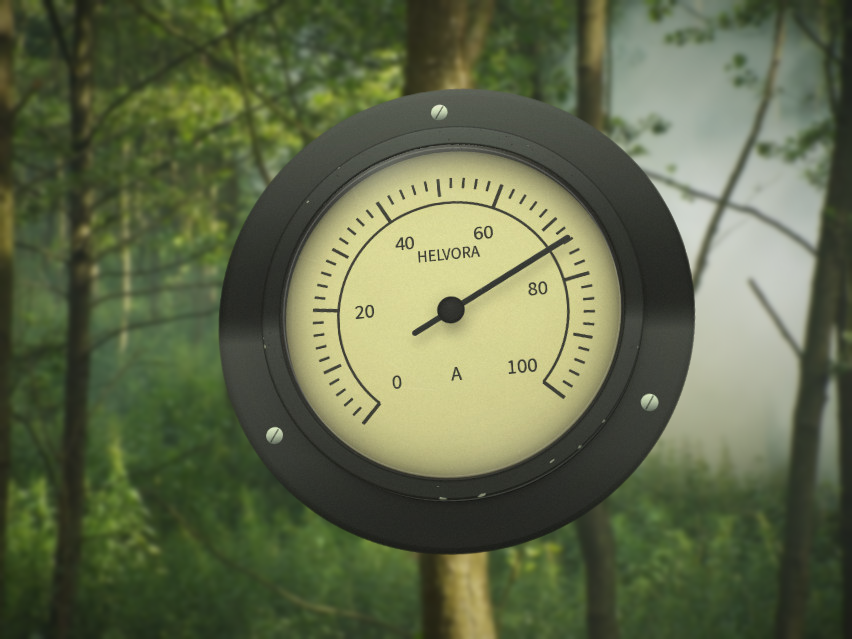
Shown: 74A
